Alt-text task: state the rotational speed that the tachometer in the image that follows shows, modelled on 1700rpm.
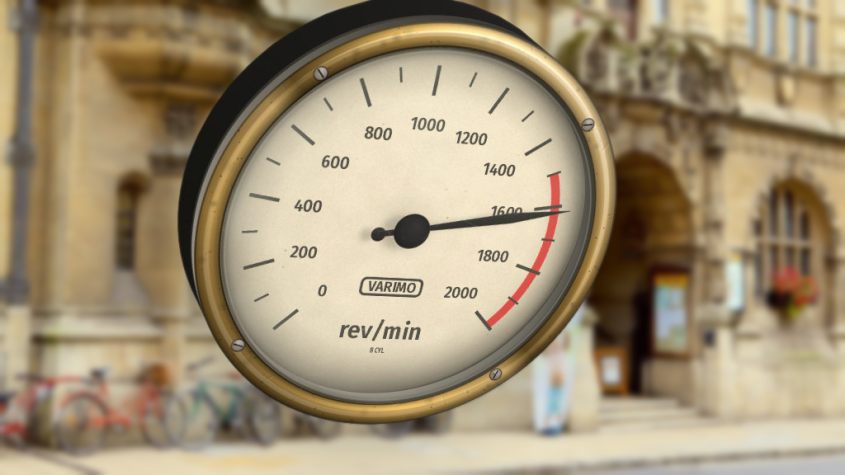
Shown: 1600rpm
